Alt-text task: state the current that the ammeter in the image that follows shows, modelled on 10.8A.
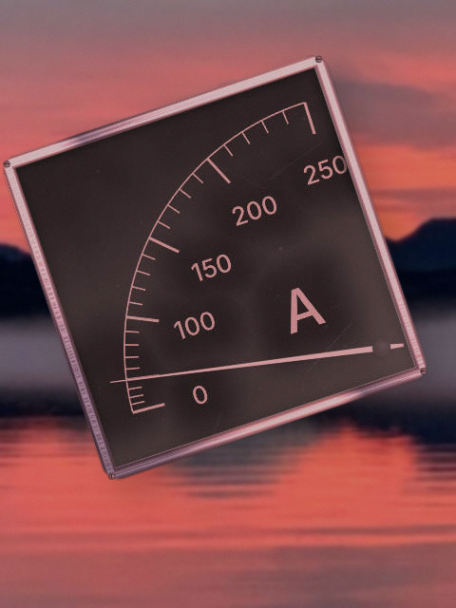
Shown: 50A
